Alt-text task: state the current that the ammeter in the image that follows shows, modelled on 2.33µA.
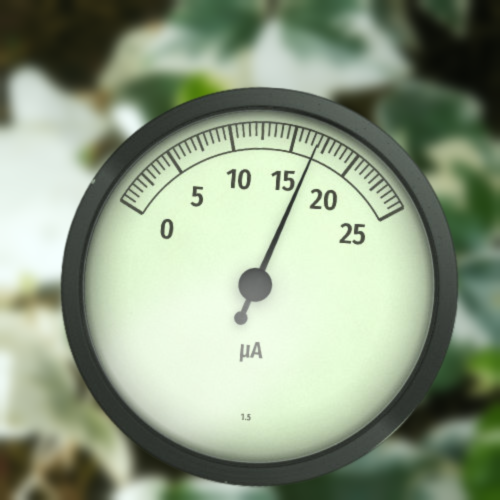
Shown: 17µA
